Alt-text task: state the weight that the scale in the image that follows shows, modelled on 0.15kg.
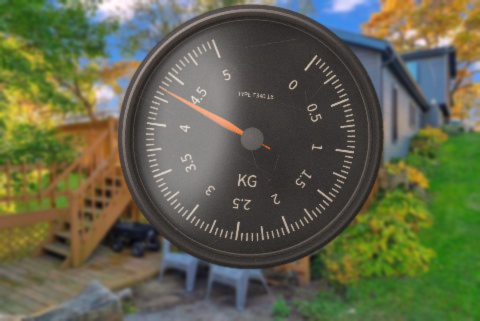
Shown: 4.35kg
